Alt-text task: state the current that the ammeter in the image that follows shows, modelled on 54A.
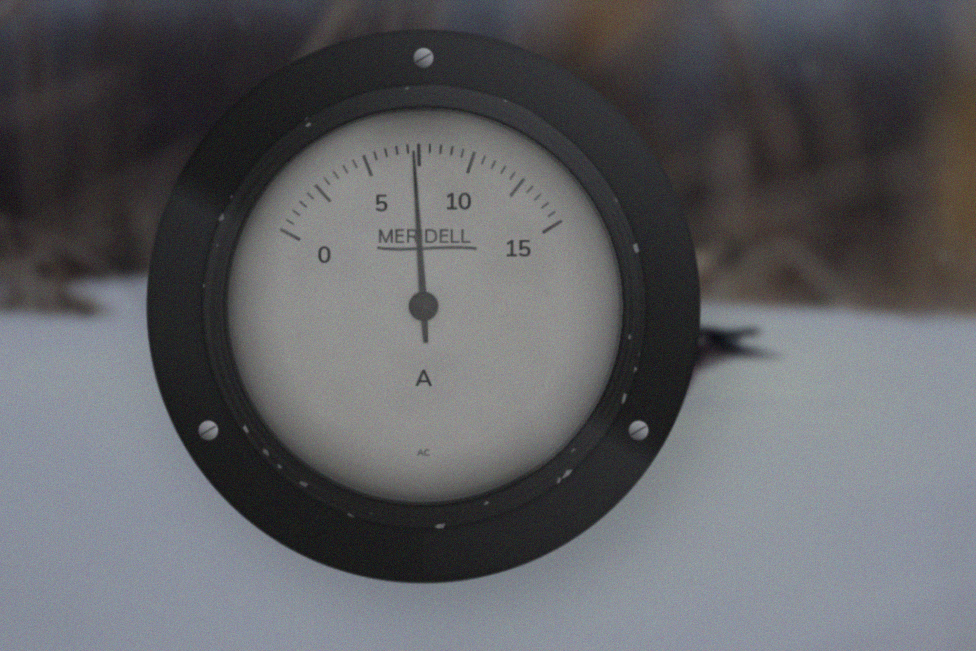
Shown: 7.25A
